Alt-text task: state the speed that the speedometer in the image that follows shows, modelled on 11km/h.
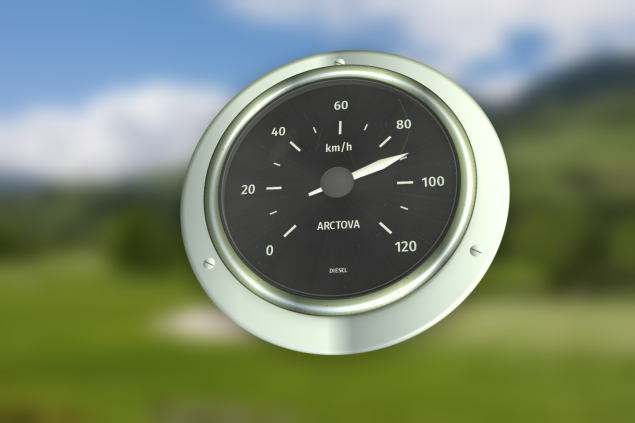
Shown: 90km/h
